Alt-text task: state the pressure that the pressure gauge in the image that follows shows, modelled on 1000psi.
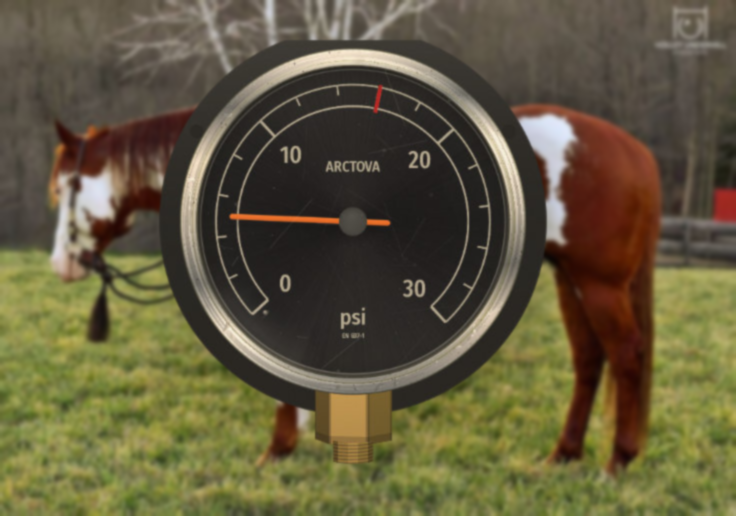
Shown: 5psi
